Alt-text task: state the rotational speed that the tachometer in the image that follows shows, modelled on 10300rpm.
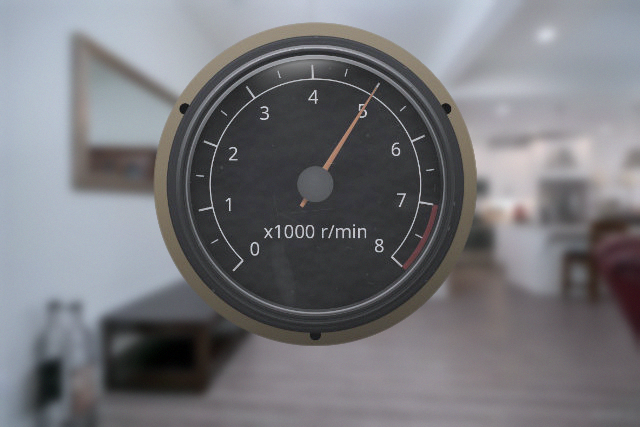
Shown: 5000rpm
